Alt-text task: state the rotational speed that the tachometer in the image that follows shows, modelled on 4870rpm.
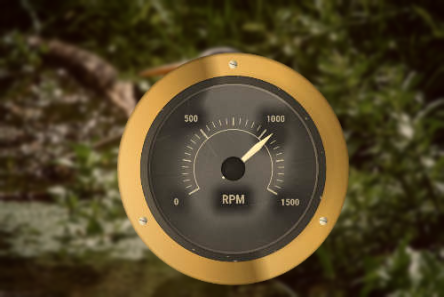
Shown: 1050rpm
